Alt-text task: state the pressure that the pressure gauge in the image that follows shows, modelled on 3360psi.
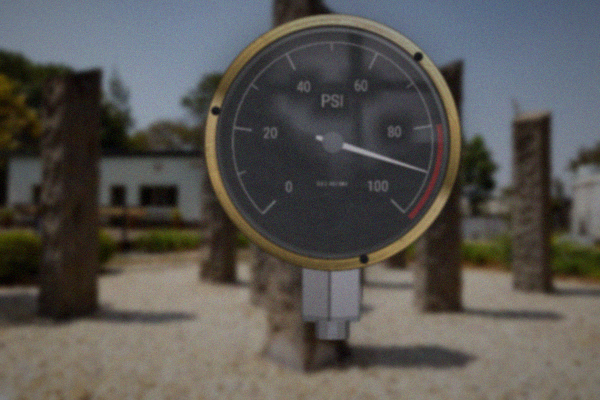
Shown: 90psi
